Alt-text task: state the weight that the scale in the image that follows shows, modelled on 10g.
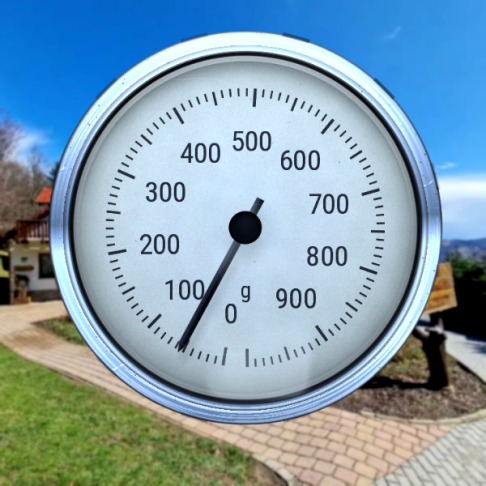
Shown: 55g
